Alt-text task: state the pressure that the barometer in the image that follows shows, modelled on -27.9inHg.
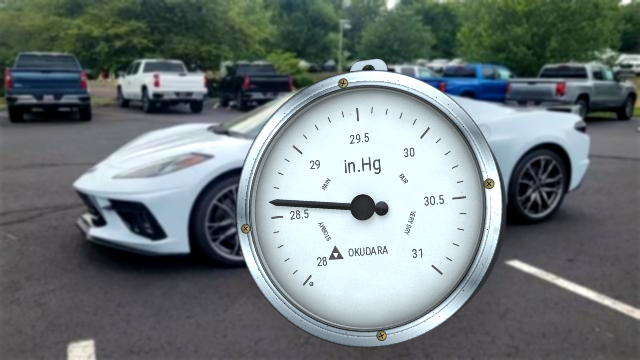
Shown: 28.6inHg
